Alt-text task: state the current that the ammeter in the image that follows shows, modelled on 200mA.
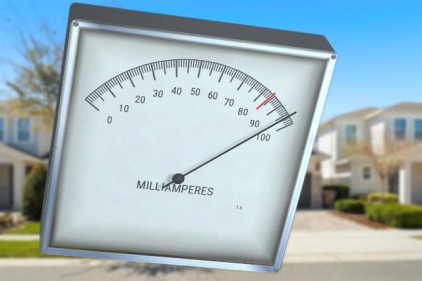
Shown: 95mA
